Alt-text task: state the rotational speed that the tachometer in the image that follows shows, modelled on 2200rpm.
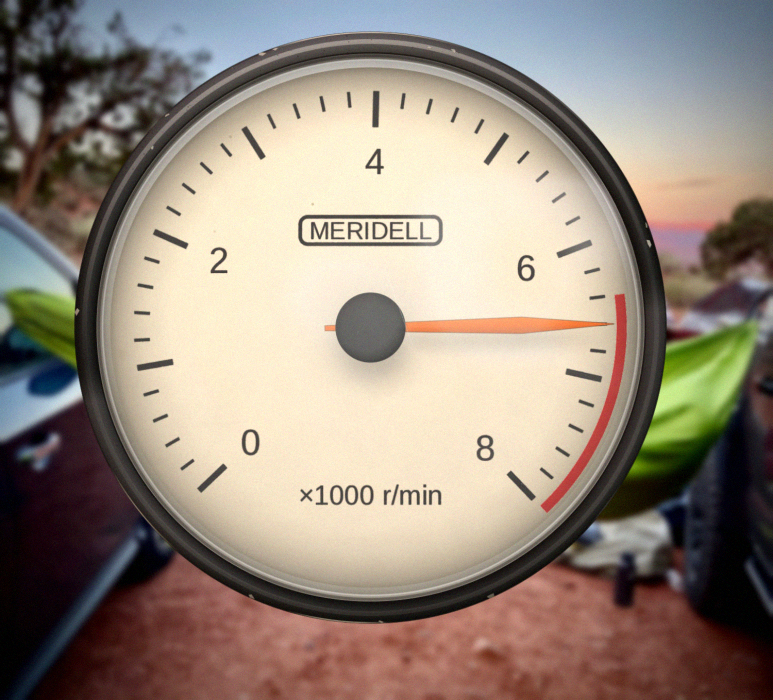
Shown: 6600rpm
